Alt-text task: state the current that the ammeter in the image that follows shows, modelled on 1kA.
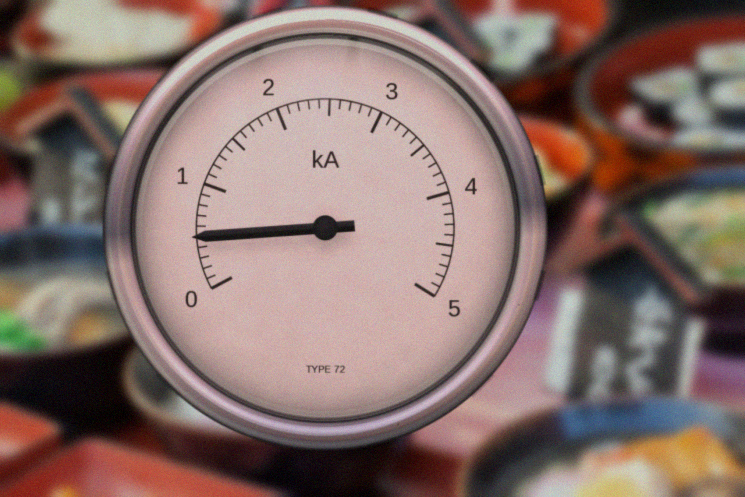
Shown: 0.5kA
